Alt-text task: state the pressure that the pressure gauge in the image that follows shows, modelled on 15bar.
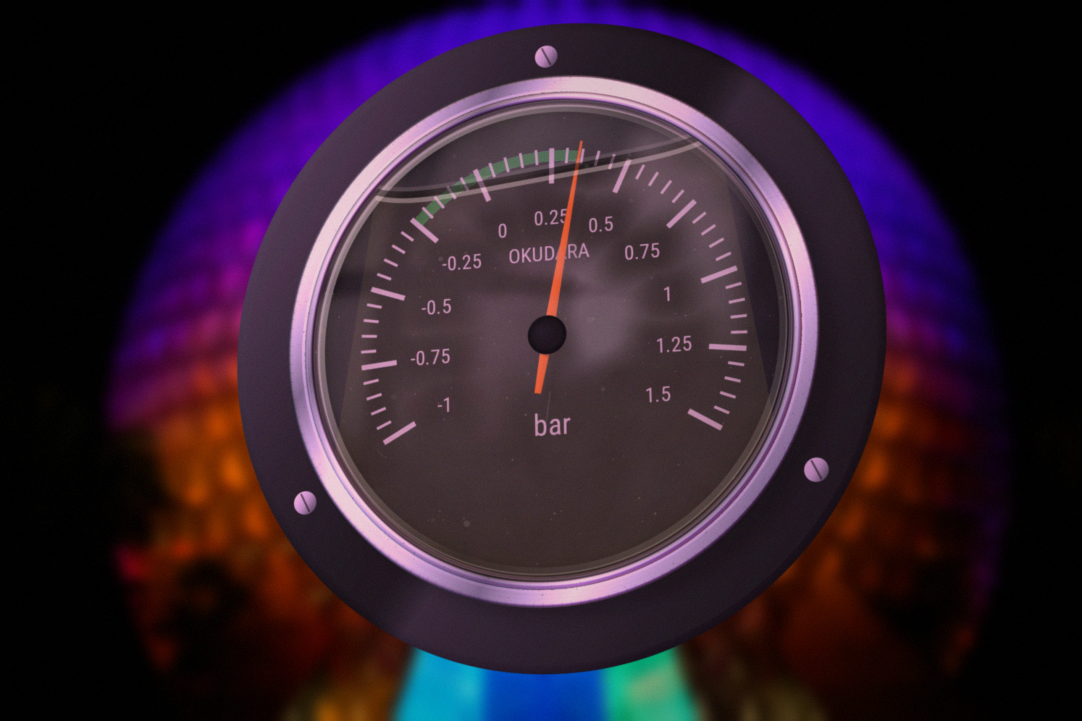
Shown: 0.35bar
